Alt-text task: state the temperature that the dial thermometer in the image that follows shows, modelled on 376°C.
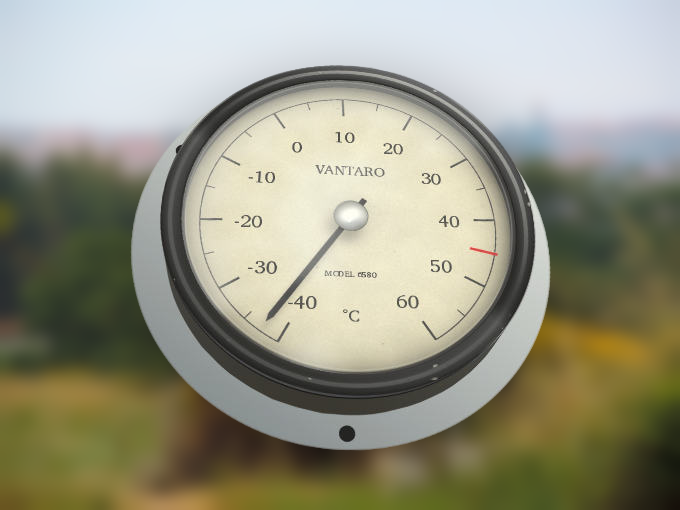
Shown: -37.5°C
